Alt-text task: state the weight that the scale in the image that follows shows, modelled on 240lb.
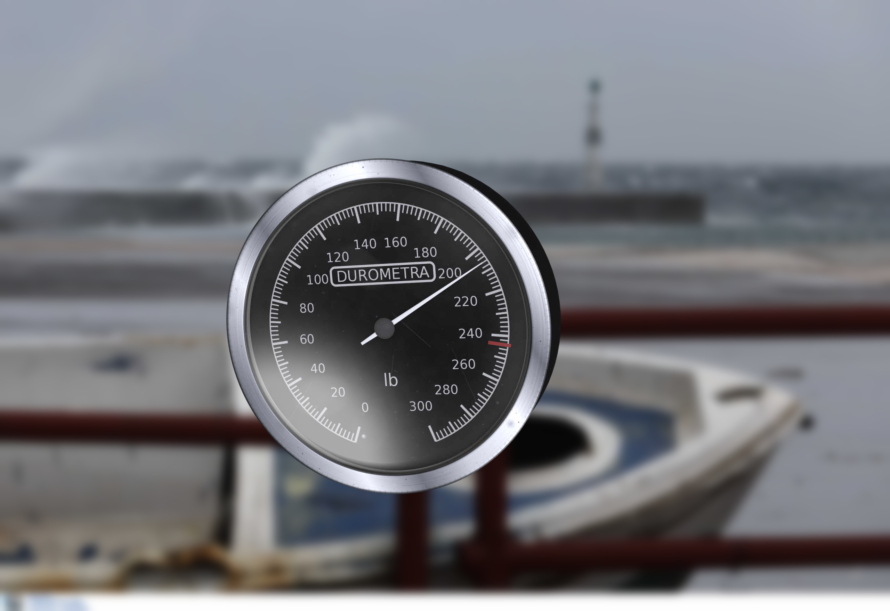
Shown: 206lb
